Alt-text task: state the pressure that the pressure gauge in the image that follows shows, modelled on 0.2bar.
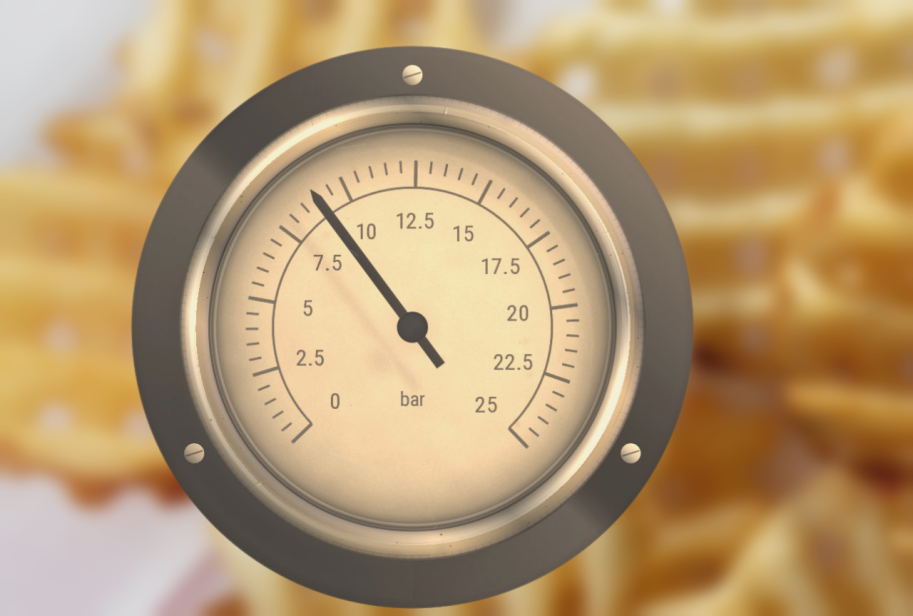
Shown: 9bar
